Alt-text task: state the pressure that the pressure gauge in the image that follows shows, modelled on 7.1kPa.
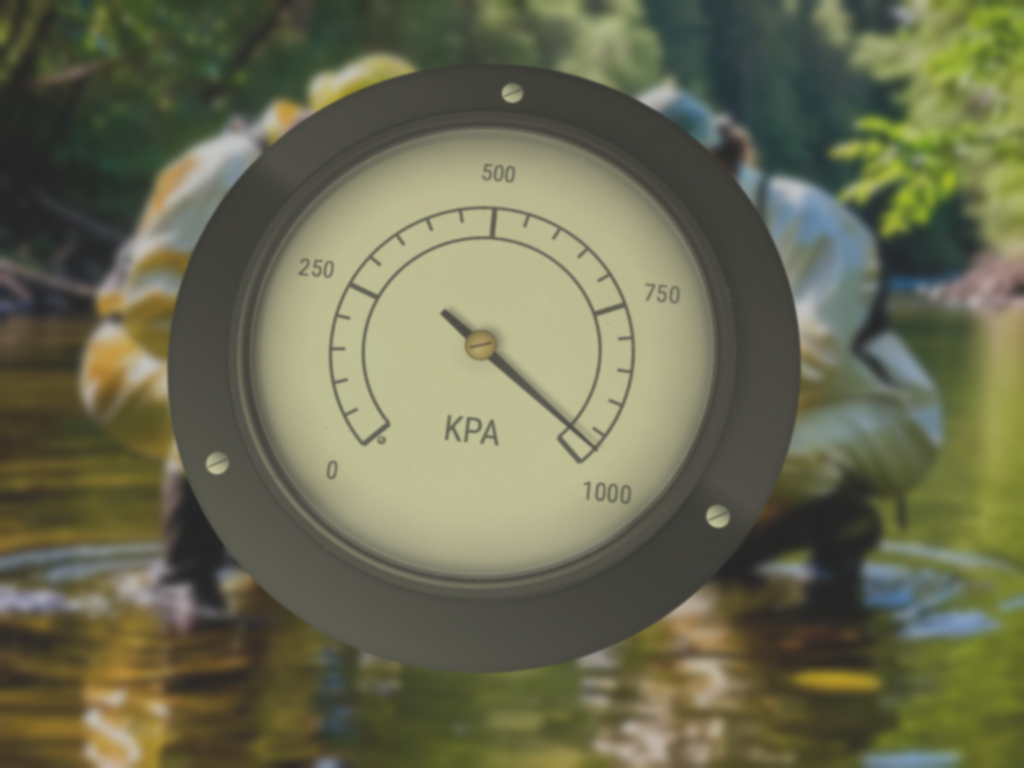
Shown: 975kPa
